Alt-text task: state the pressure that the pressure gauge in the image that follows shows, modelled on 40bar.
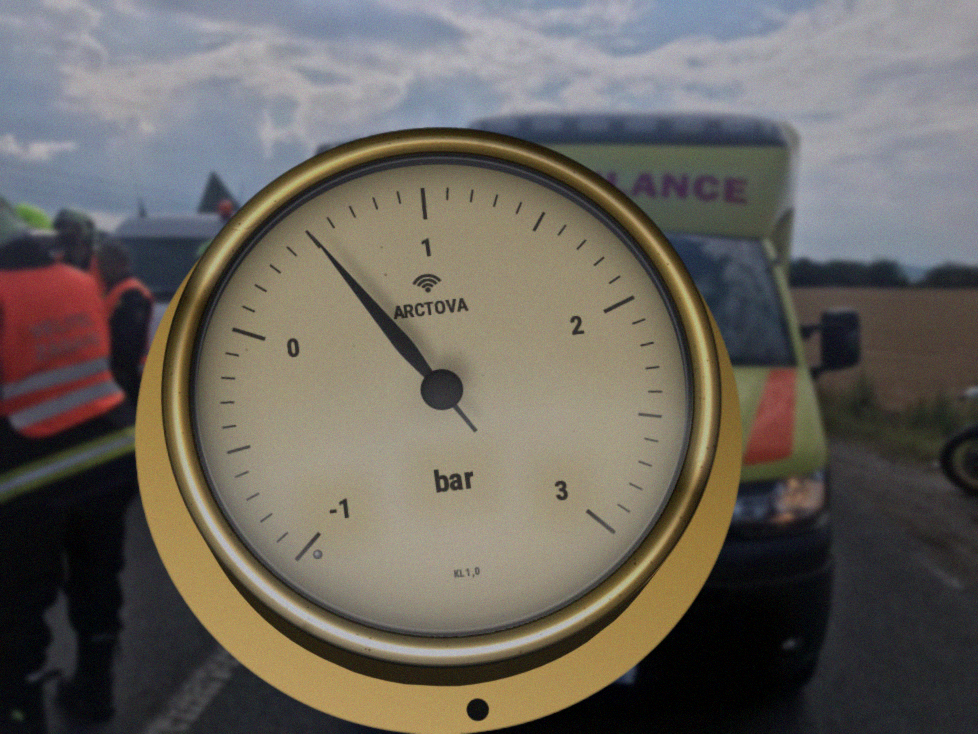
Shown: 0.5bar
